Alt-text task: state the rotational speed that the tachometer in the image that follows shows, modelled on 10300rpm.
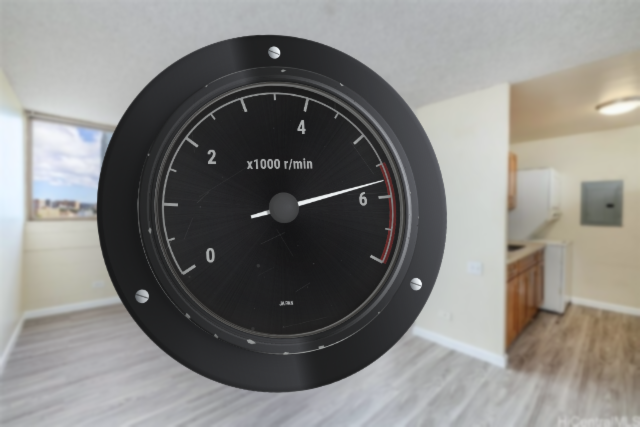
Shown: 5750rpm
